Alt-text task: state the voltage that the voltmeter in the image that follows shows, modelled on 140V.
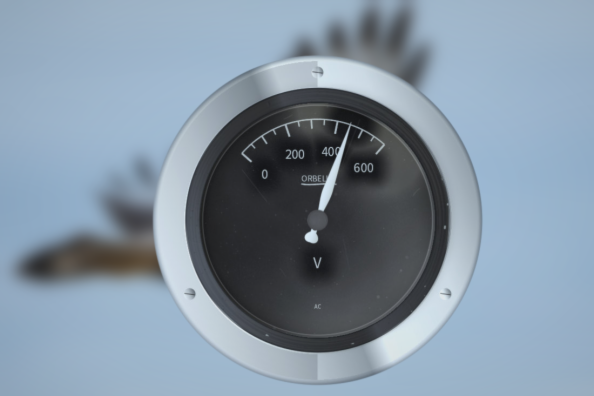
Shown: 450V
